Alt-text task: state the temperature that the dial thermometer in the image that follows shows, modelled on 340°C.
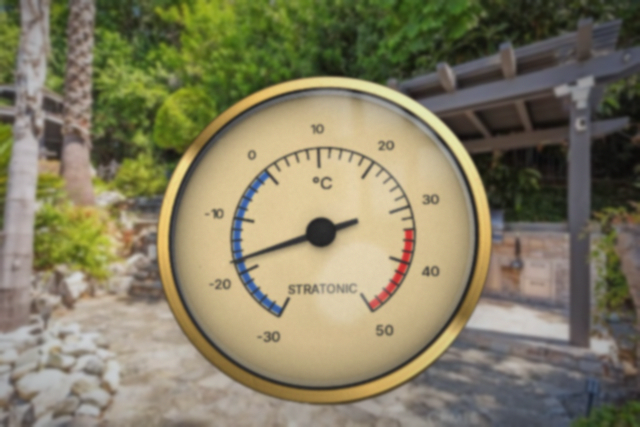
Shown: -18°C
